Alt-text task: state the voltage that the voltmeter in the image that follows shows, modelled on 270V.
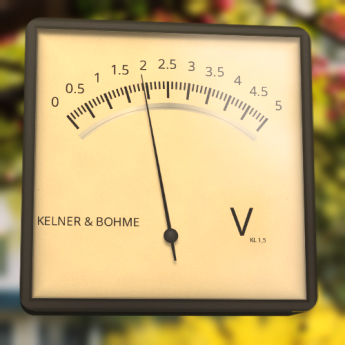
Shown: 1.9V
